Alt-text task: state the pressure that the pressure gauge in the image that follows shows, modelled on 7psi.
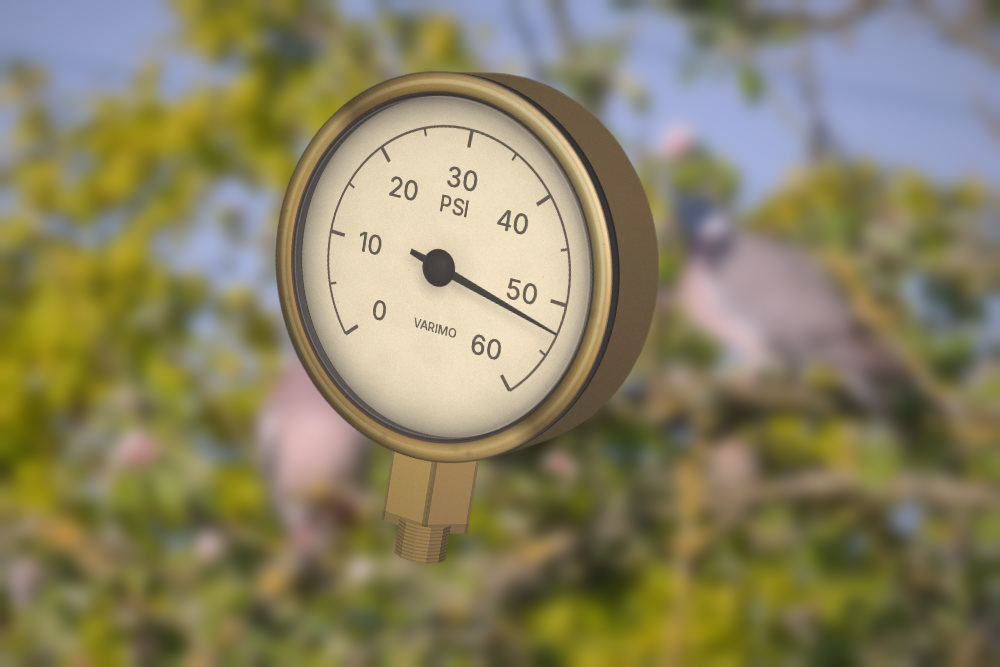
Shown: 52.5psi
